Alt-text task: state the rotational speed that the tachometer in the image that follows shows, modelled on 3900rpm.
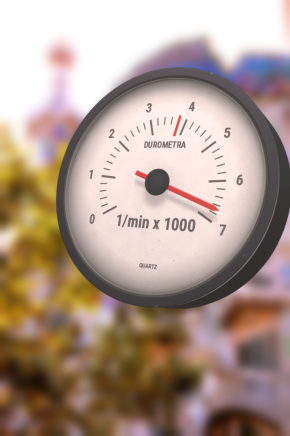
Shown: 6700rpm
